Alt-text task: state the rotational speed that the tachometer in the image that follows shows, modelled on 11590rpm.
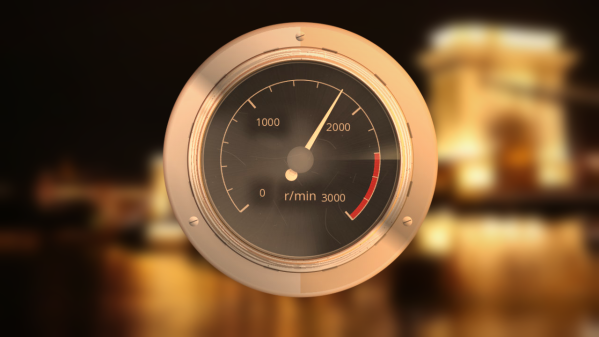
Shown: 1800rpm
